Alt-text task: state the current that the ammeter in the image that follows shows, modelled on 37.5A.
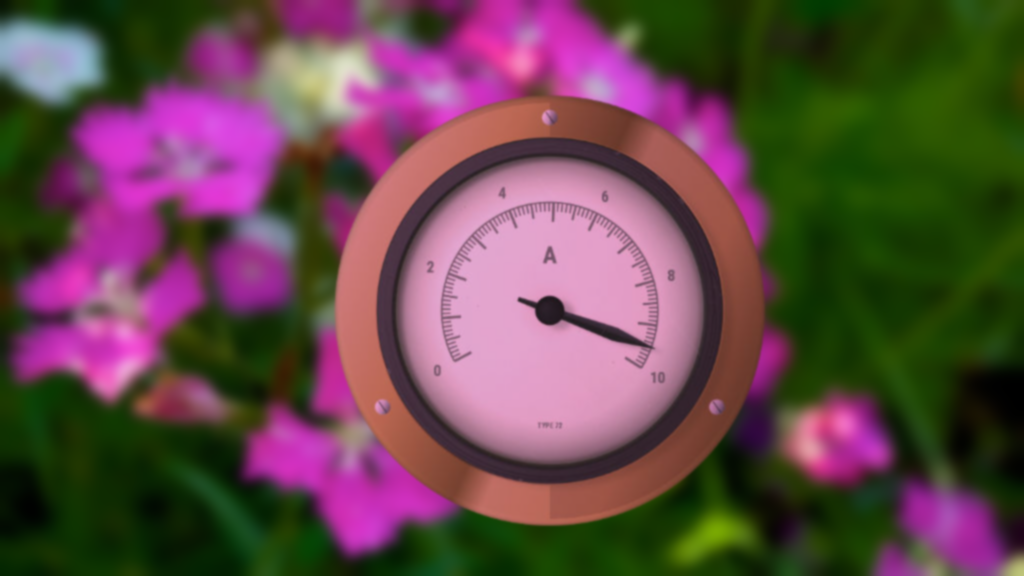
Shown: 9.5A
